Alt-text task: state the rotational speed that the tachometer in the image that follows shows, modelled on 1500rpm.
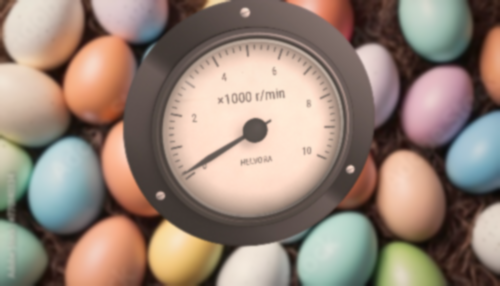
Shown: 200rpm
